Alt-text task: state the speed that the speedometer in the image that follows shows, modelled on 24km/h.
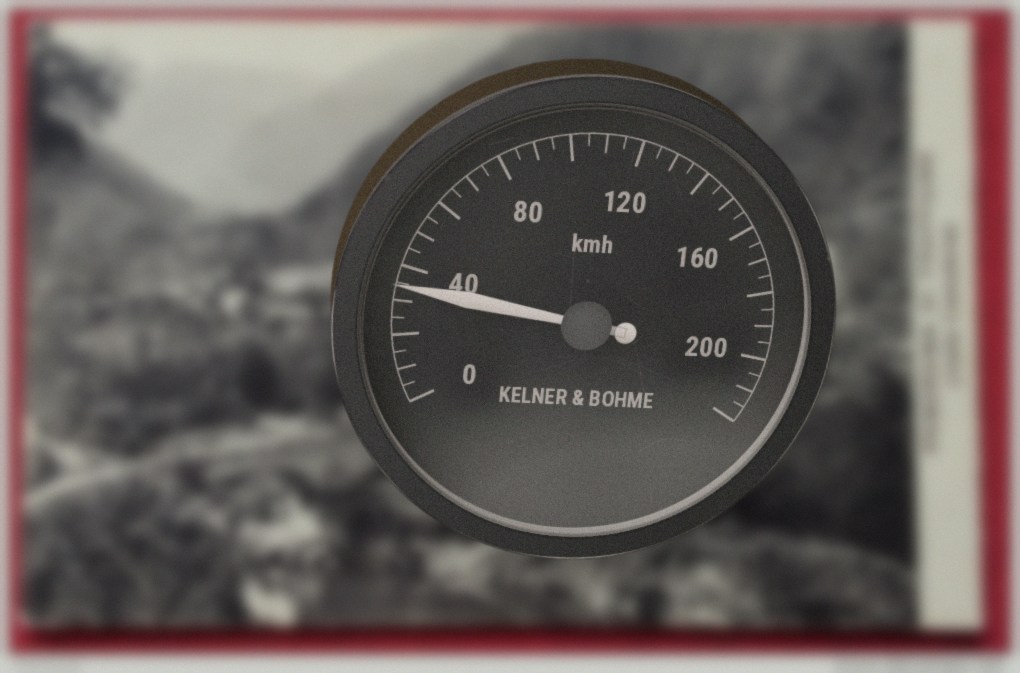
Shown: 35km/h
